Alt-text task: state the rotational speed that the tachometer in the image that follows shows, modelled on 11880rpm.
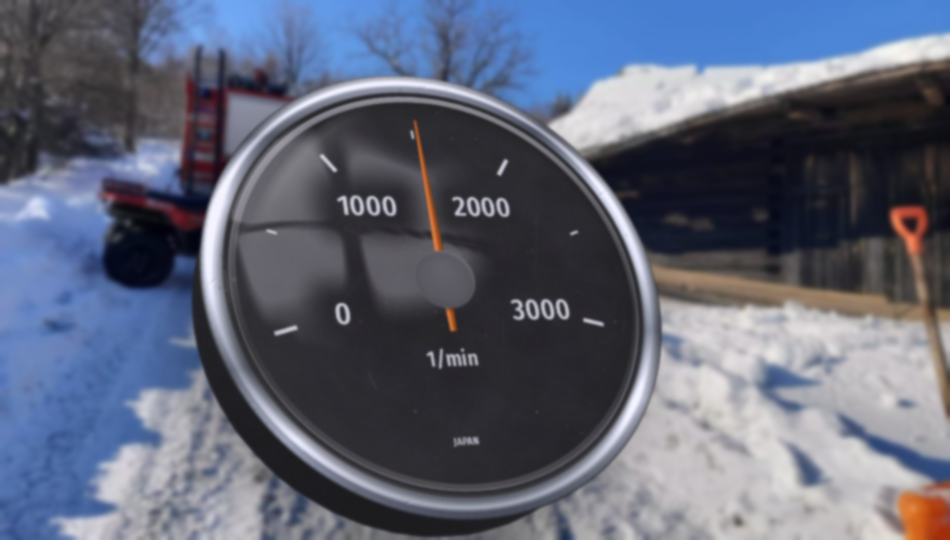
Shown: 1500rpm
